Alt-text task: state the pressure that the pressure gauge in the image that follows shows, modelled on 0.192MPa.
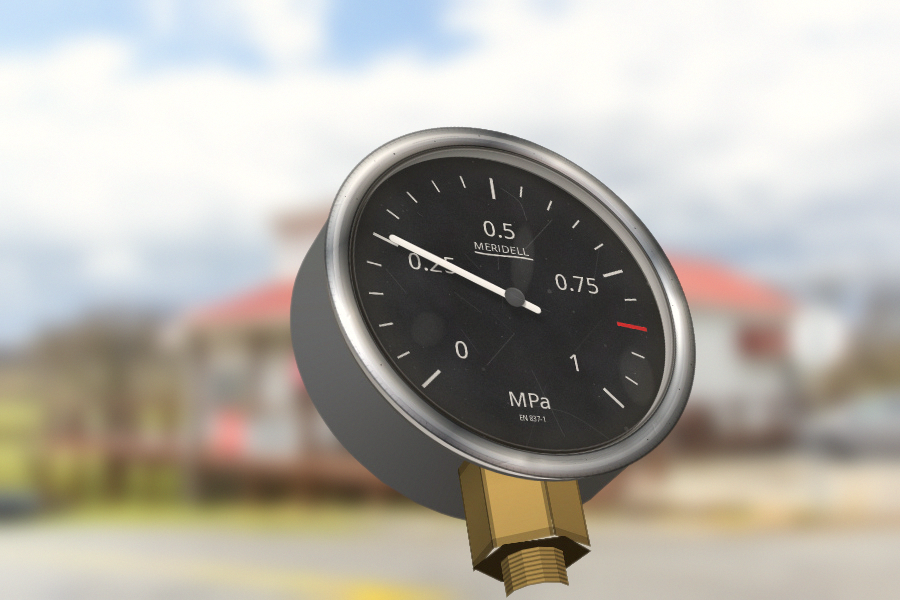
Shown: 0.25MPa
